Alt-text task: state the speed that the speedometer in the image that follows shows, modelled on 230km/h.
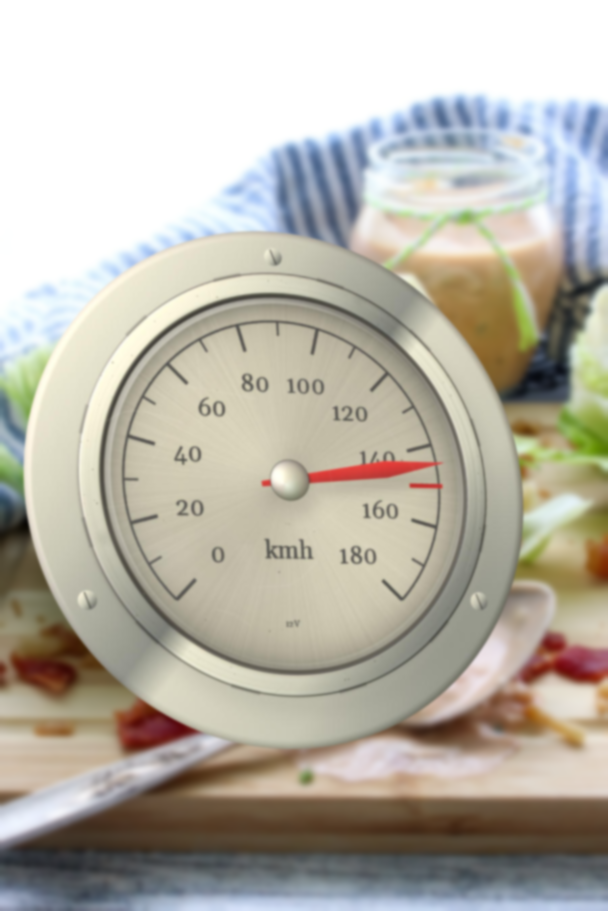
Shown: 145km/h
